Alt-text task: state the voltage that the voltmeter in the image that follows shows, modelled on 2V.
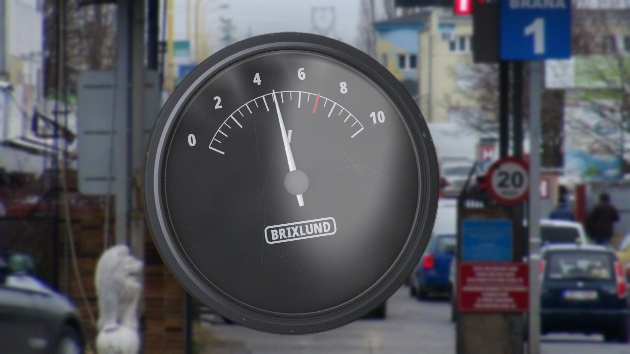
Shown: 4.5V
